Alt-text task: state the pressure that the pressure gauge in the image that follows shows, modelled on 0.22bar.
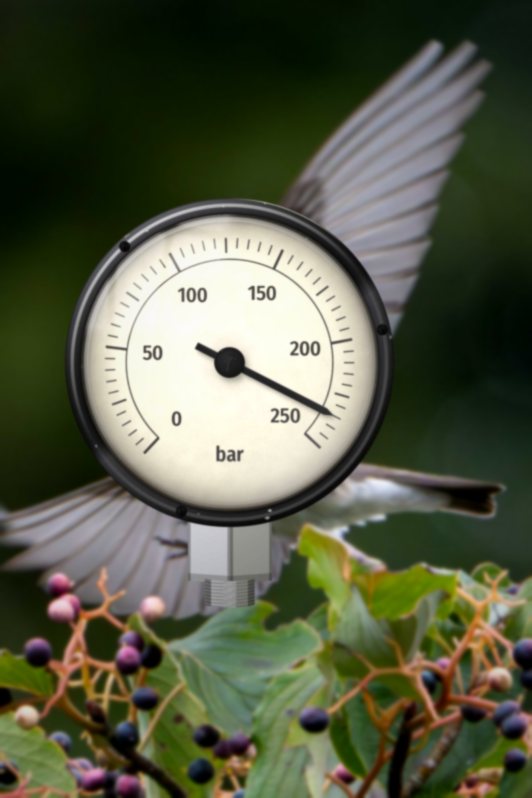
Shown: 235bar
